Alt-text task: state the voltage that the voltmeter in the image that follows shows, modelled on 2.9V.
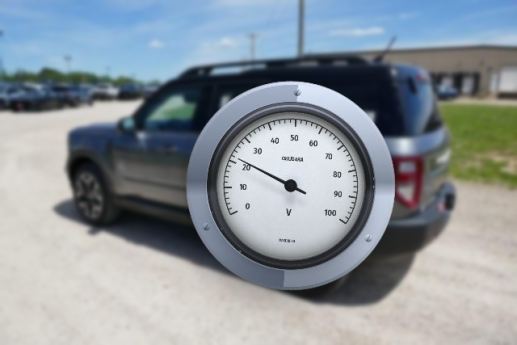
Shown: 22V
